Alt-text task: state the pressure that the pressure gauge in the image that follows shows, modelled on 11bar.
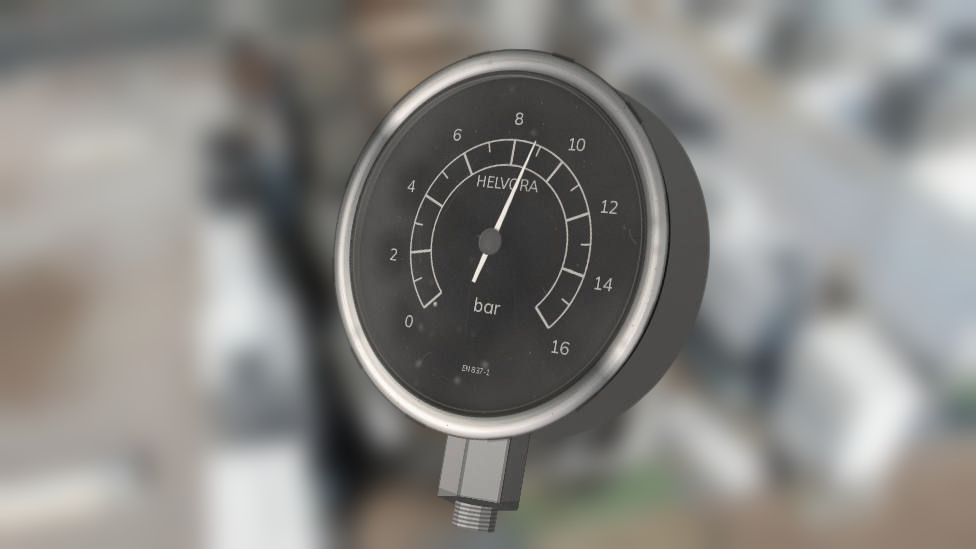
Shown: 9bar
